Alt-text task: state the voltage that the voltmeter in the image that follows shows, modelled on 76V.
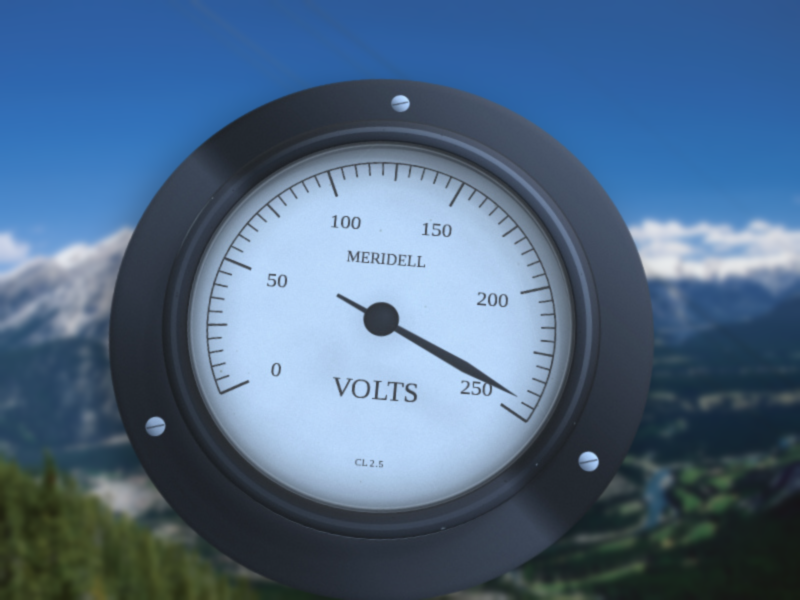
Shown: 245V
